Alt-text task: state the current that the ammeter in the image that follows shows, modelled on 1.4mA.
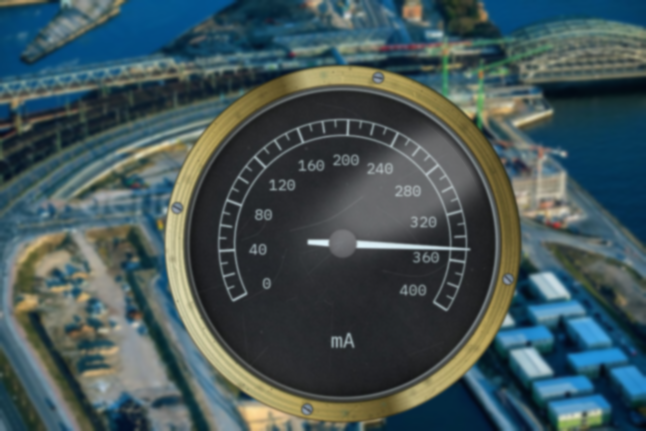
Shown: 350mA
